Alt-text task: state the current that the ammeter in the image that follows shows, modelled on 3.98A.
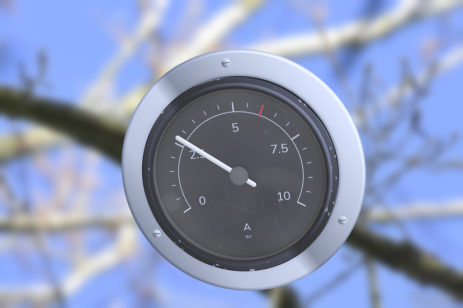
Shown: 2.75A
